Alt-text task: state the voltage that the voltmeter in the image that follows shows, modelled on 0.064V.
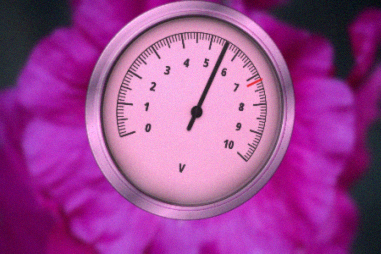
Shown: 5.5V
